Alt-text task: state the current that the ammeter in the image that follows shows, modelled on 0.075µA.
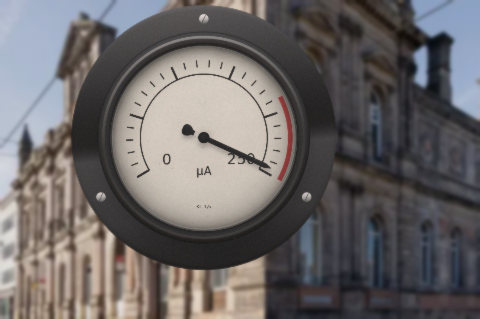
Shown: 245µA
